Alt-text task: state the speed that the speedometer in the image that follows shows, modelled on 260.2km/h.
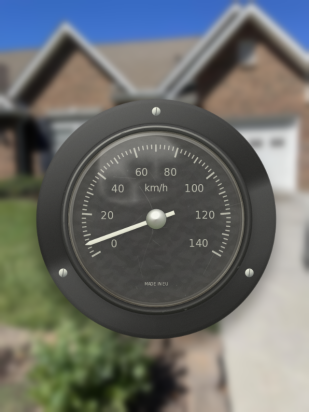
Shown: 6km/h
